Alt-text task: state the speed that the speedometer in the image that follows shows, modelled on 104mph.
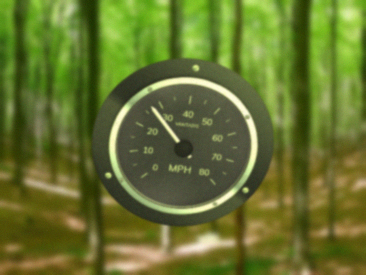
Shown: 27.5mph
